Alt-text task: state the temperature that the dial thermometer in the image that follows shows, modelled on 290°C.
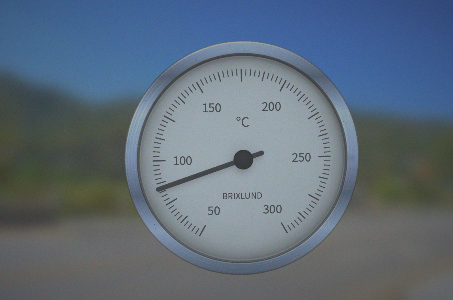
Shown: 85°C
